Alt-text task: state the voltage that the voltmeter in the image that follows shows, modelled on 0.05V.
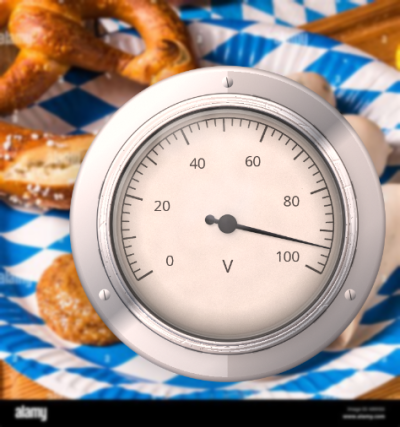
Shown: 94V
